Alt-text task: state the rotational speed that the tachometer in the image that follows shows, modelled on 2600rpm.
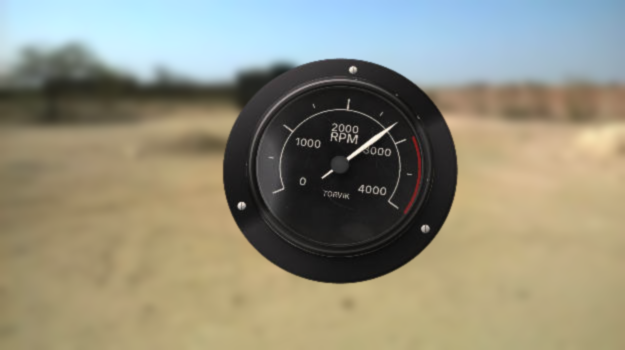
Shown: 2750rpm
